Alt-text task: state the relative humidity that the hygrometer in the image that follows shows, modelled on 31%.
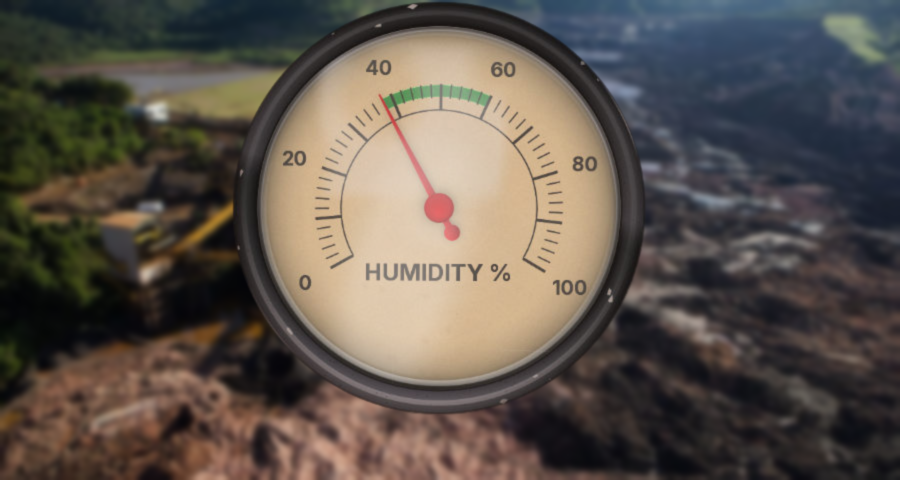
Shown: 38%
